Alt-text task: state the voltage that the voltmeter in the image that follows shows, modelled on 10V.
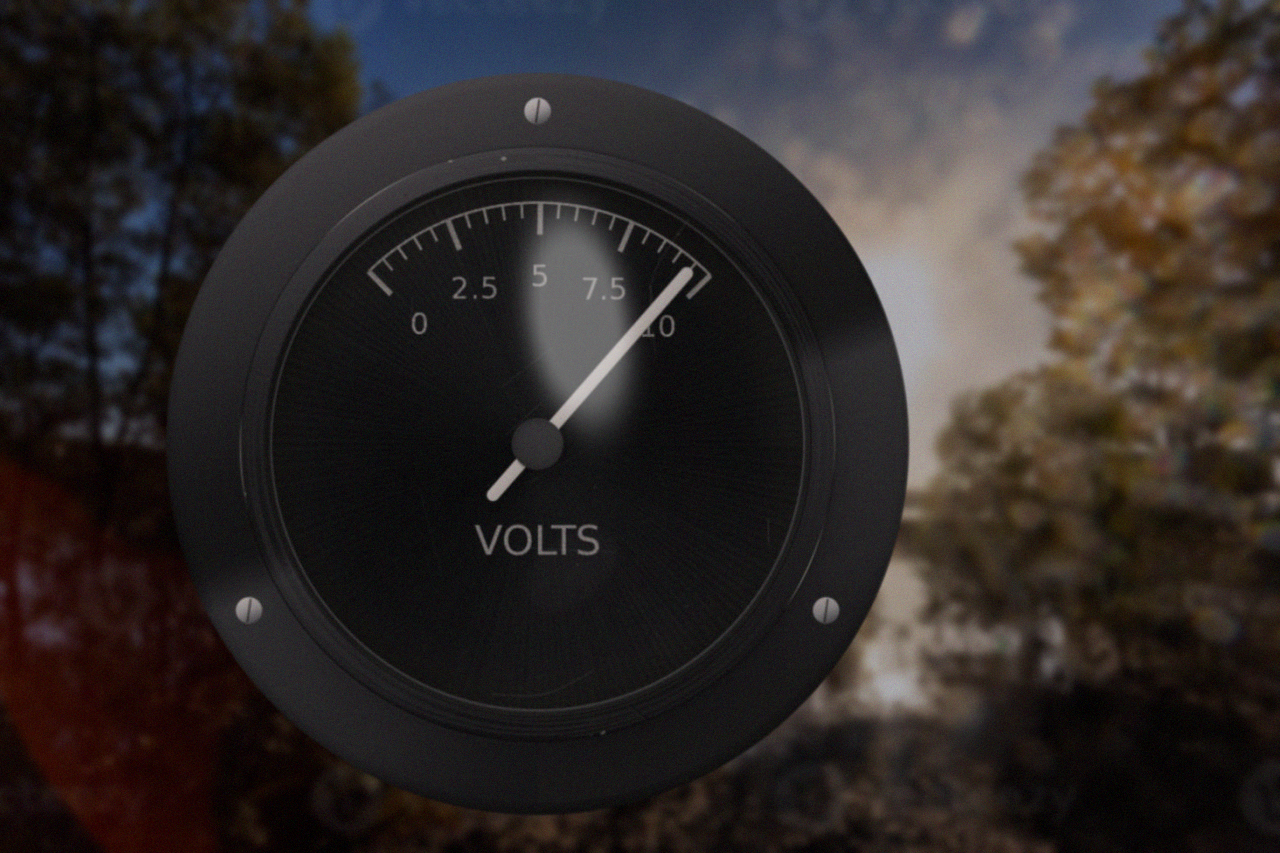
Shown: 9.5V
